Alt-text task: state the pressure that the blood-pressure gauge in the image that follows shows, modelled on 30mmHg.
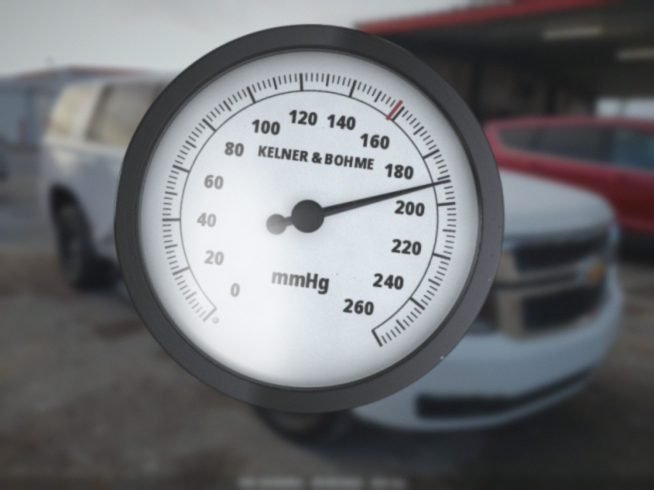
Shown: 192mmHg
